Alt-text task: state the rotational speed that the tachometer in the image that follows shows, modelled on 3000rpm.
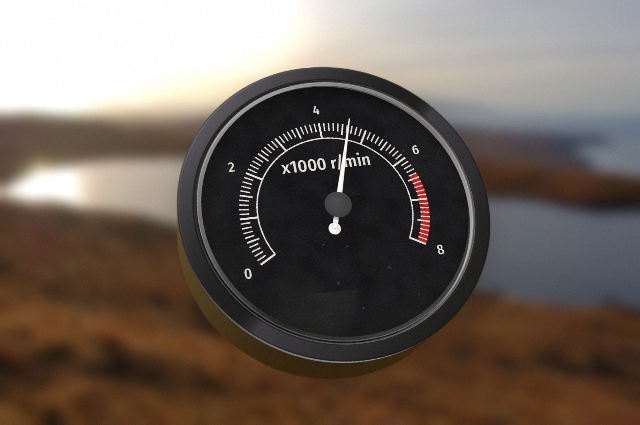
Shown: 4600rpm
